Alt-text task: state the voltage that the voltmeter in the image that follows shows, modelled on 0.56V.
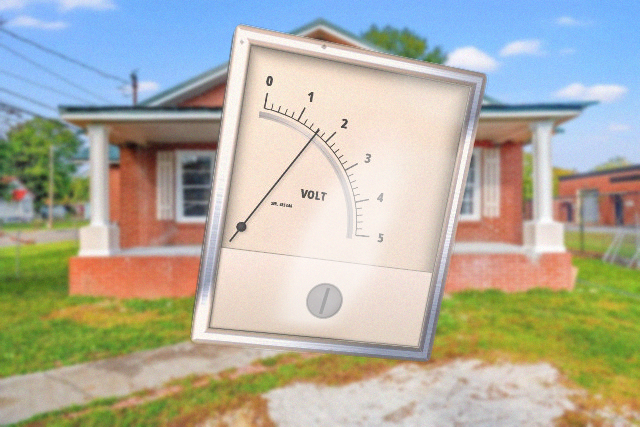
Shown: 1.6V
